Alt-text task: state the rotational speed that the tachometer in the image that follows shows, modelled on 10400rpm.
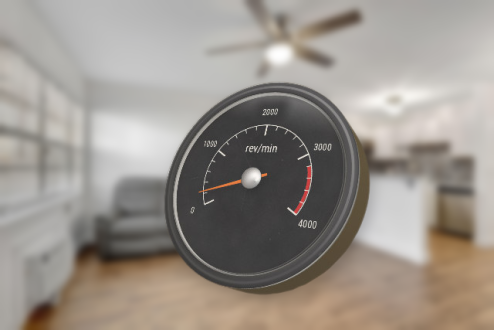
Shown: 200rpm
